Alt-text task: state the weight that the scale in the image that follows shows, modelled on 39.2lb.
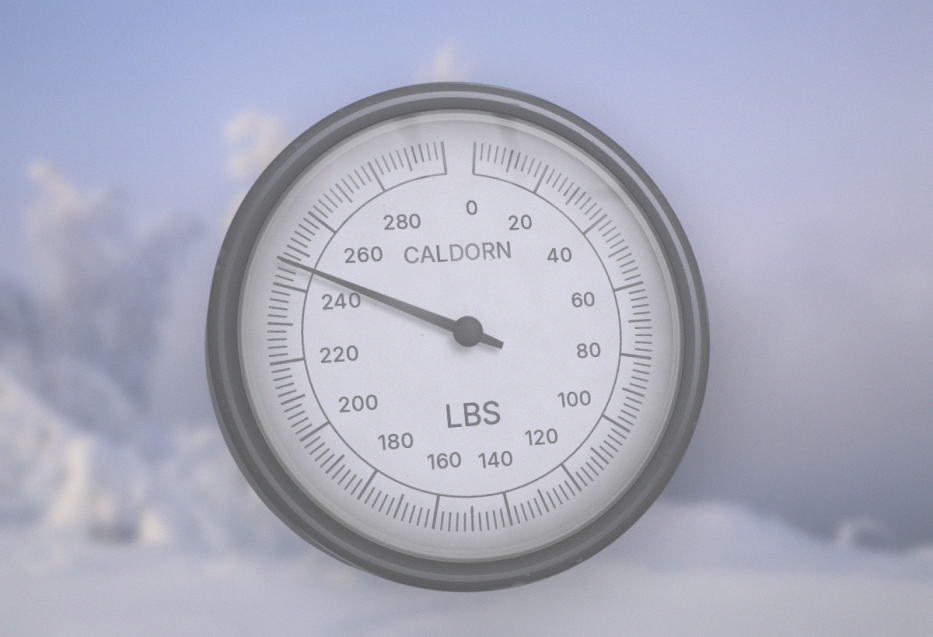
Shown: 246lb
